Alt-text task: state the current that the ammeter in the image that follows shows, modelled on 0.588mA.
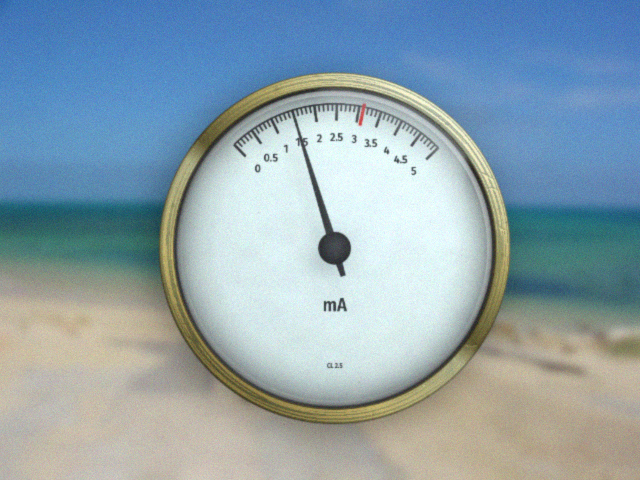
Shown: 1.5mA
